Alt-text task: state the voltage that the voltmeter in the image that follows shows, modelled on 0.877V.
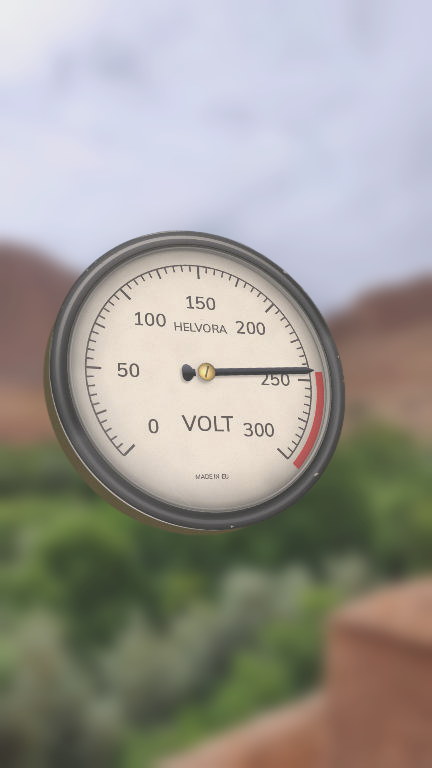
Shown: 245V
